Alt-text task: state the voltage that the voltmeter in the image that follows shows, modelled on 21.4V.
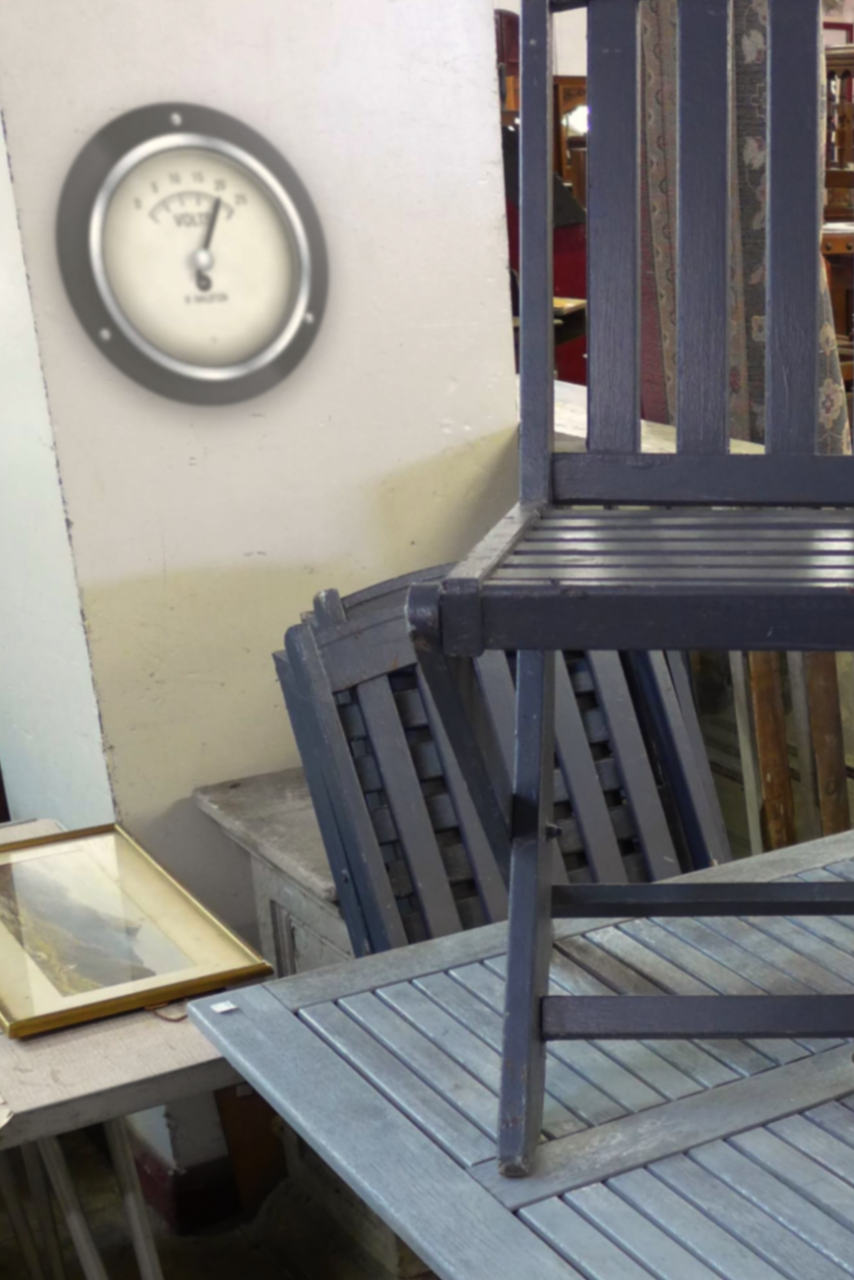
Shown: 20V
